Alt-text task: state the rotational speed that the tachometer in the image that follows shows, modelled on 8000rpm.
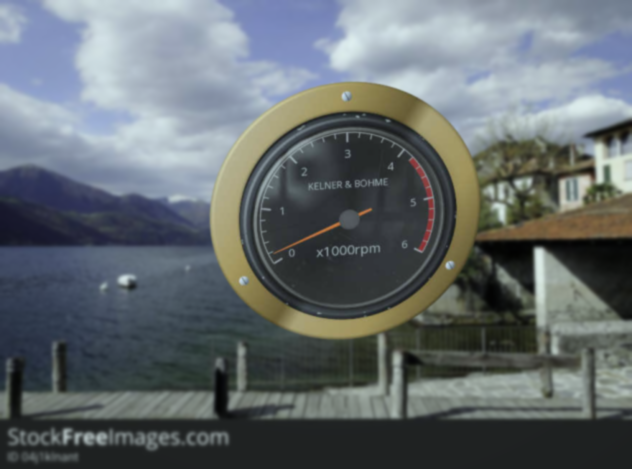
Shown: 200rpm
